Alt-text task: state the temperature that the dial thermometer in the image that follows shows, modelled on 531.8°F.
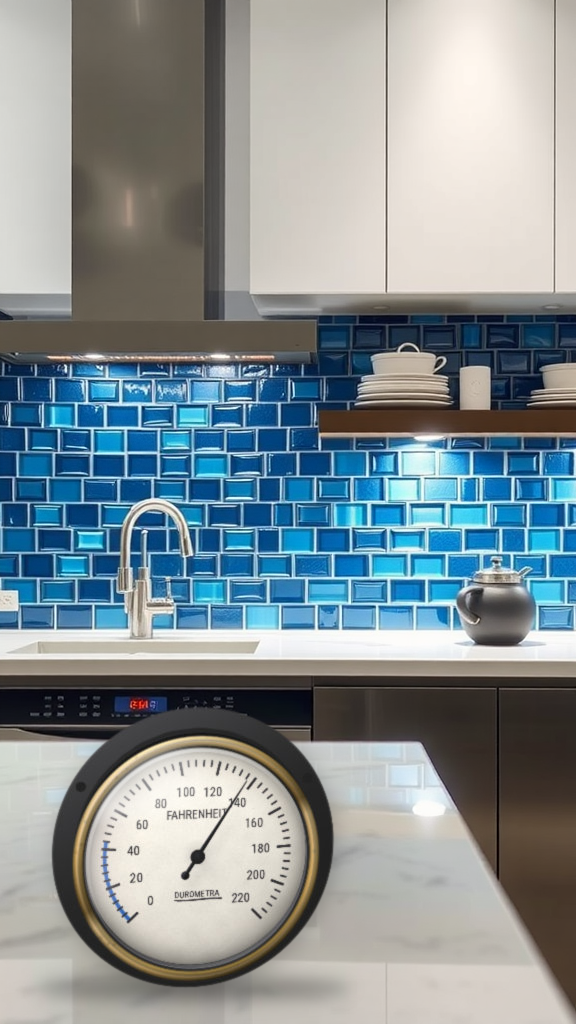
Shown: 136°F
